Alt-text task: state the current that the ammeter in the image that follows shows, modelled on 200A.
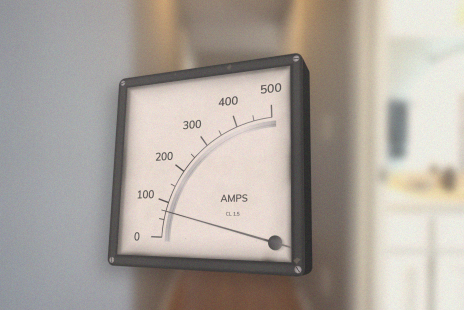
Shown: 75A
